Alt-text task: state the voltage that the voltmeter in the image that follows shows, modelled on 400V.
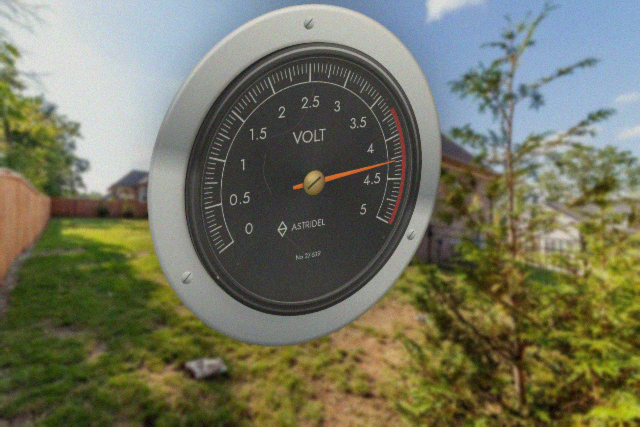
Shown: 4.25V
